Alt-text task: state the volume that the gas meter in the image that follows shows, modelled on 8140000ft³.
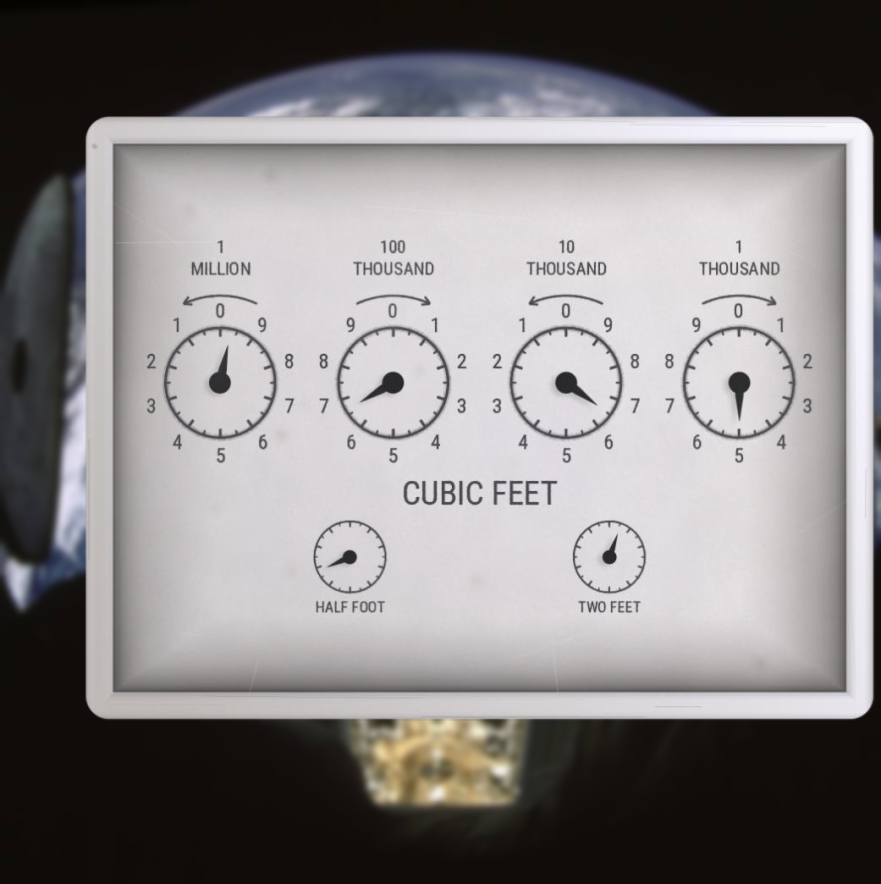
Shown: 966500ft³
